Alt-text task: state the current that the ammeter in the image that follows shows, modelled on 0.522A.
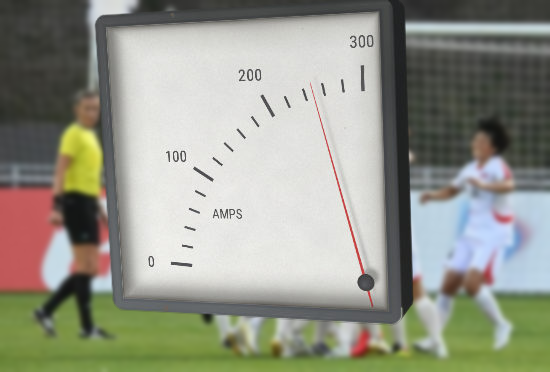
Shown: 250A
